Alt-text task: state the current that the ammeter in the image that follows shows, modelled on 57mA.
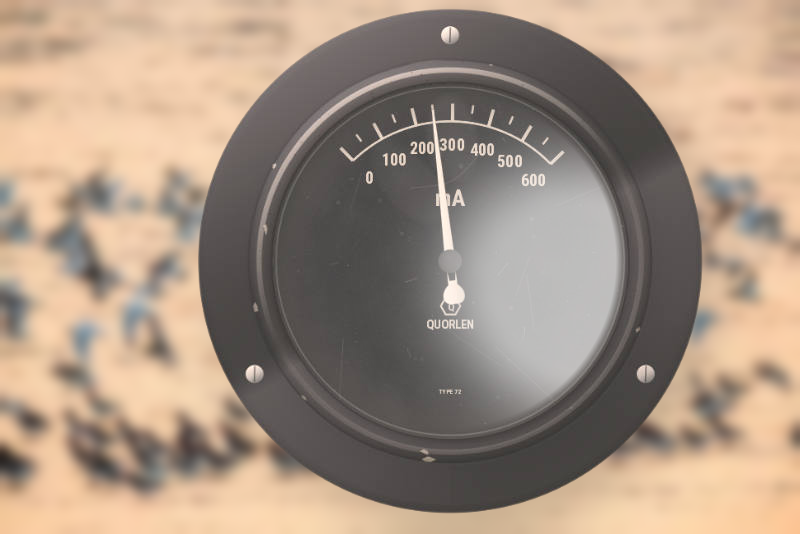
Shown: 250mA
